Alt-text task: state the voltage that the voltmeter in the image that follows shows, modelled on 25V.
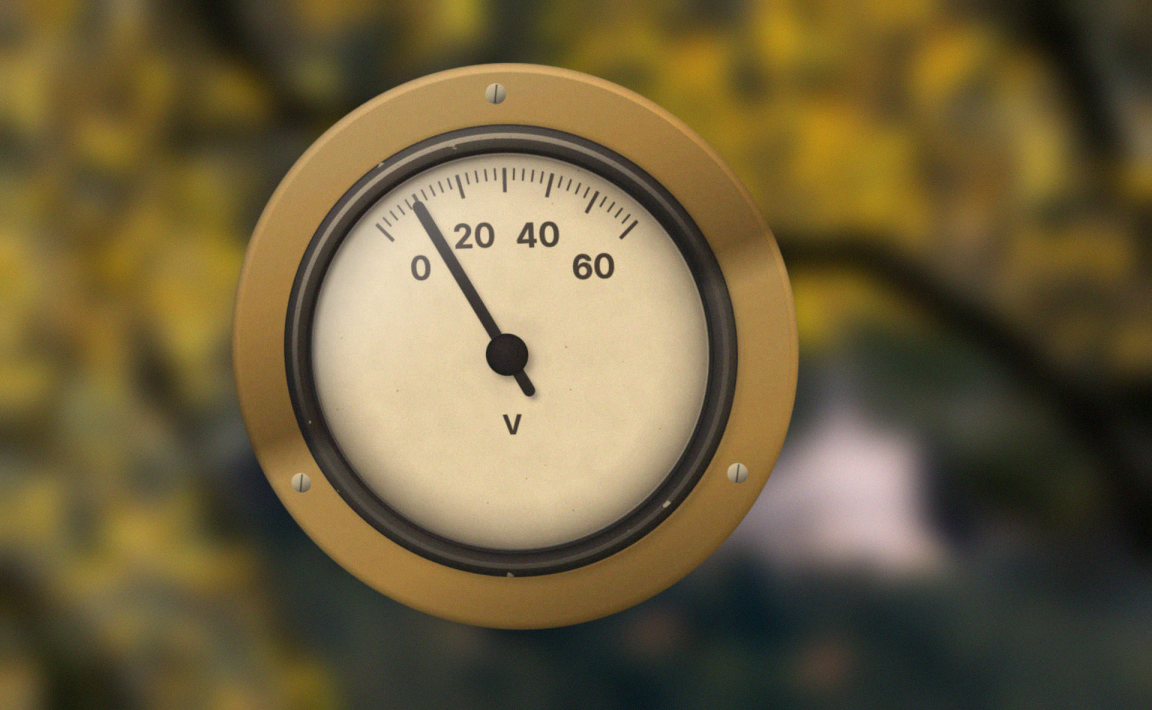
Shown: 10V
